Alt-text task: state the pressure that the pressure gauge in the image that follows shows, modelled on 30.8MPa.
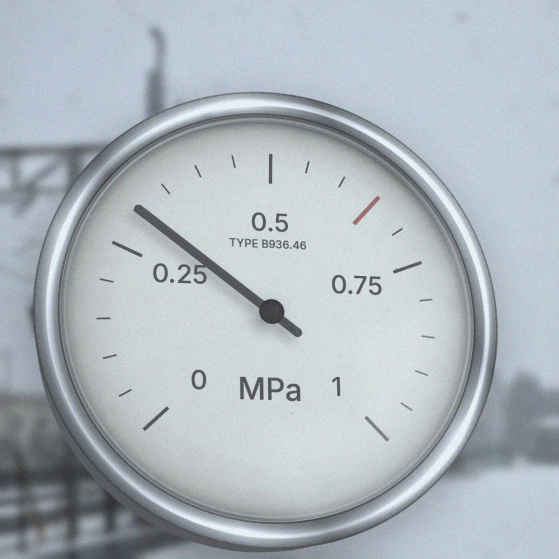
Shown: 0.3MPa
